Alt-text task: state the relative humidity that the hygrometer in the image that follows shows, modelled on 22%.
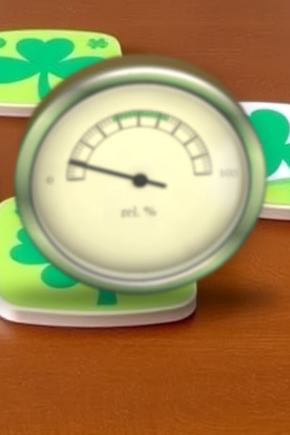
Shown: 10%
